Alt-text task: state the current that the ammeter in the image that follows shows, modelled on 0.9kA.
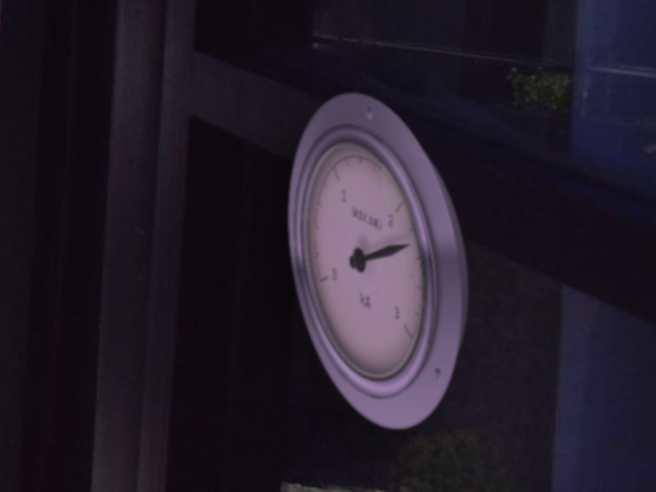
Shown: 2.3kA
